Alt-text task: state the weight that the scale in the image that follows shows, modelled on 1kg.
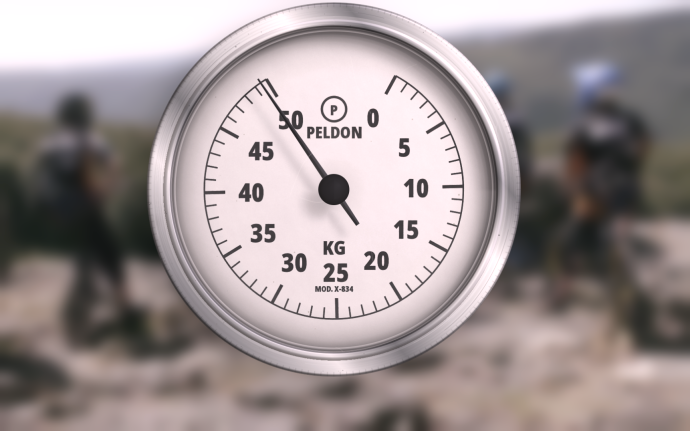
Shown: 49.5kg
